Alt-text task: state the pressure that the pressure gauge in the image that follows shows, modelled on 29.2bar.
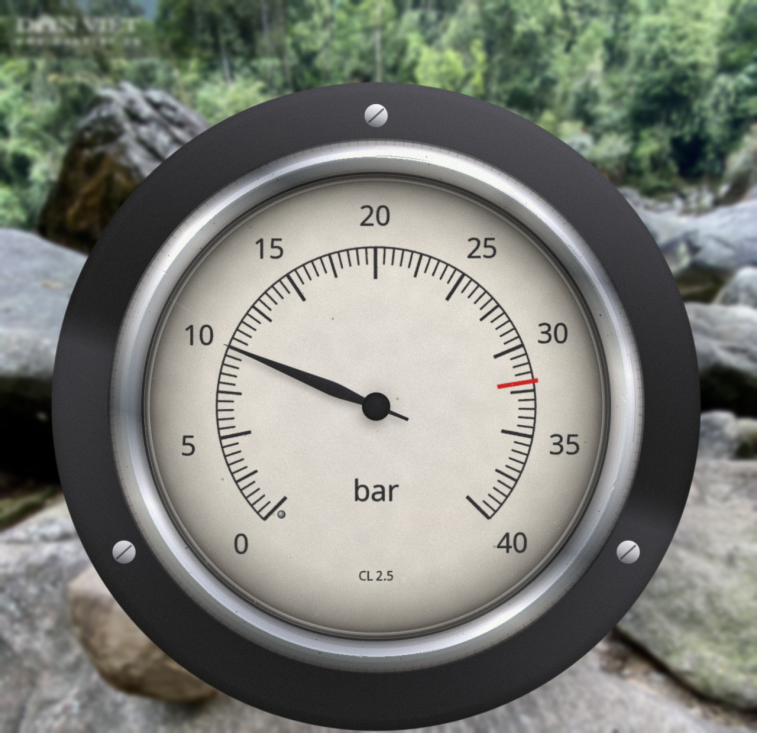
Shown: 10bar
